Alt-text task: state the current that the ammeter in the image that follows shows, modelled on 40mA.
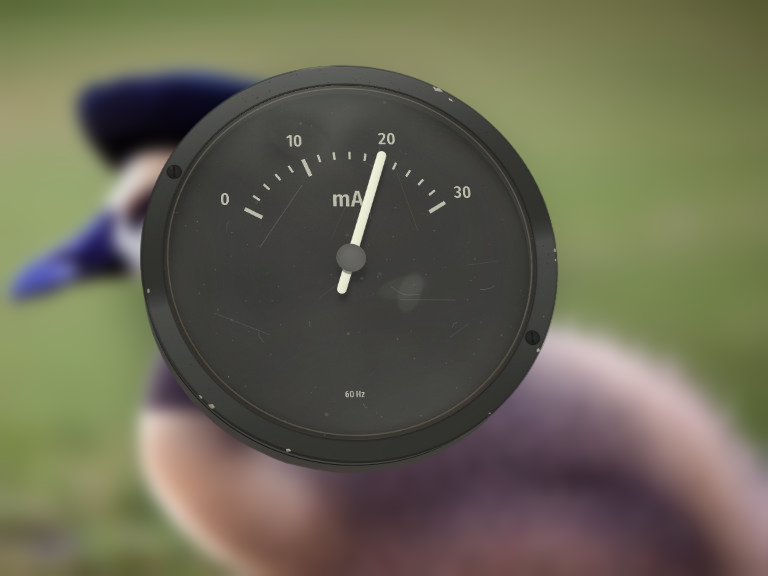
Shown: 20mA
